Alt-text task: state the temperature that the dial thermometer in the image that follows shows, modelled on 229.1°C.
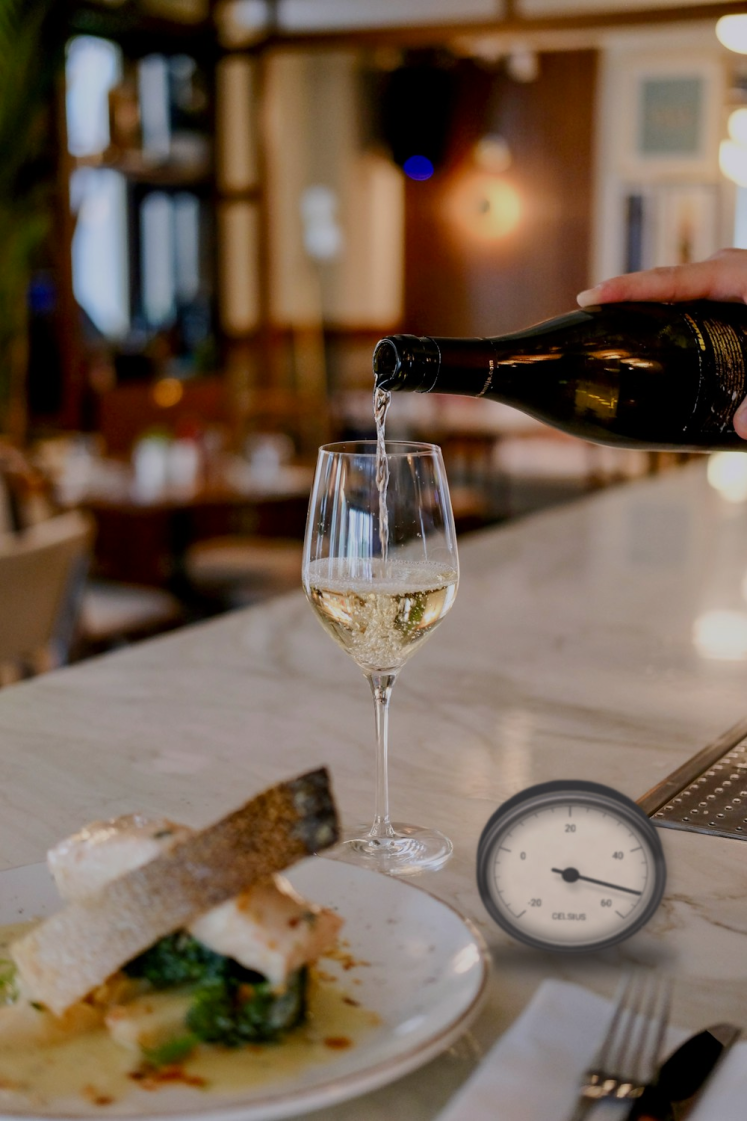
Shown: 52°C
